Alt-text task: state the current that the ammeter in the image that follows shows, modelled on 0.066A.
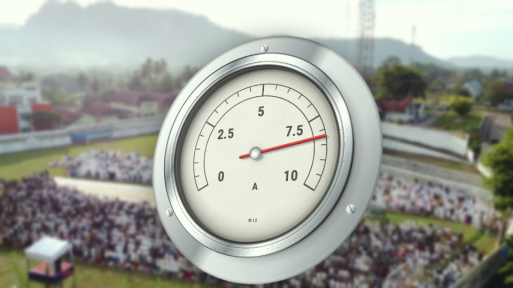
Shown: 8.25A
